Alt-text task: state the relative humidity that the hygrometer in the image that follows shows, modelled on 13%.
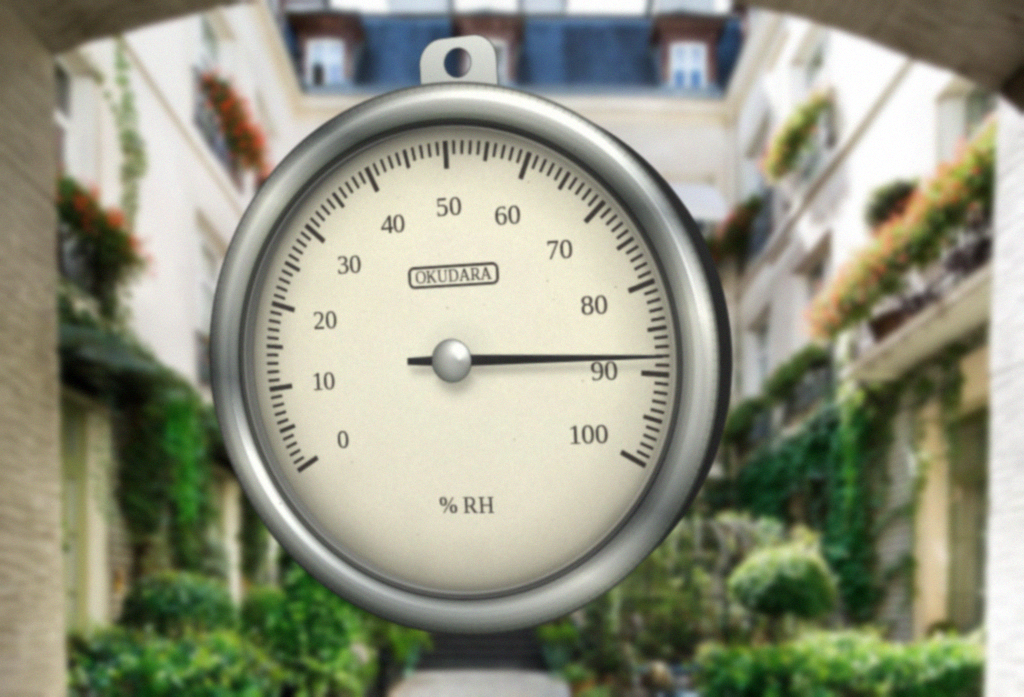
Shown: 88%
